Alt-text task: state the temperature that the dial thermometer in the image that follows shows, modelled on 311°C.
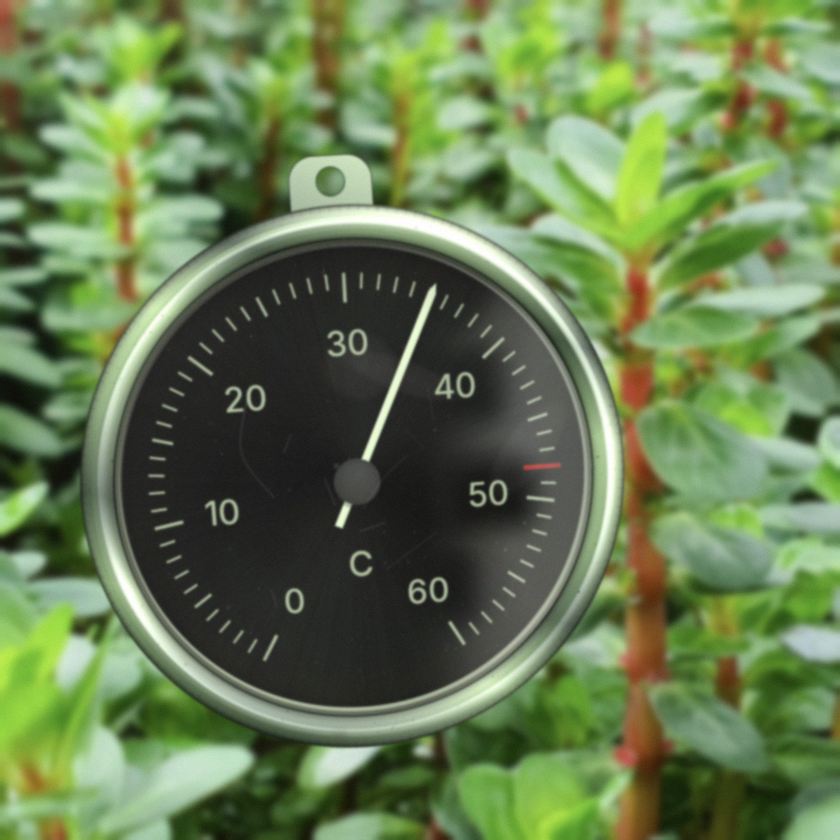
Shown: 35°C
